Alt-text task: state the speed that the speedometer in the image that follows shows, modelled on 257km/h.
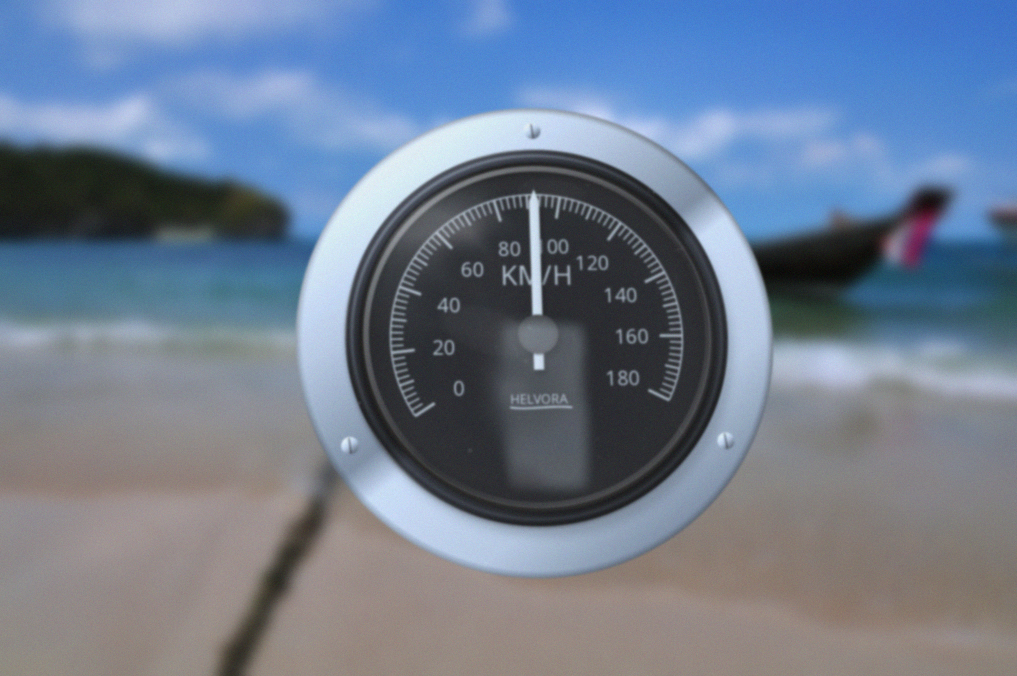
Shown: 92km/h
